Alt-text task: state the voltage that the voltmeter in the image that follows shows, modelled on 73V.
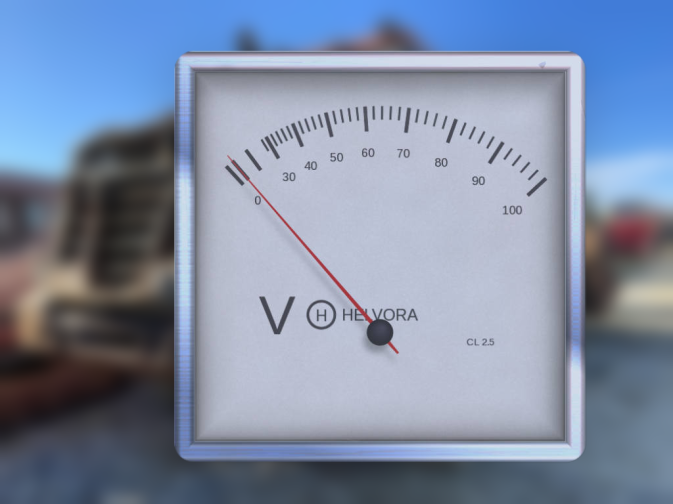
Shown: 10V
